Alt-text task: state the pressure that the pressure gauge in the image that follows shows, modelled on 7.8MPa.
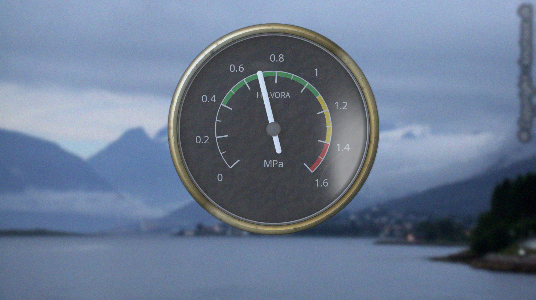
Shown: 0.7MPa
